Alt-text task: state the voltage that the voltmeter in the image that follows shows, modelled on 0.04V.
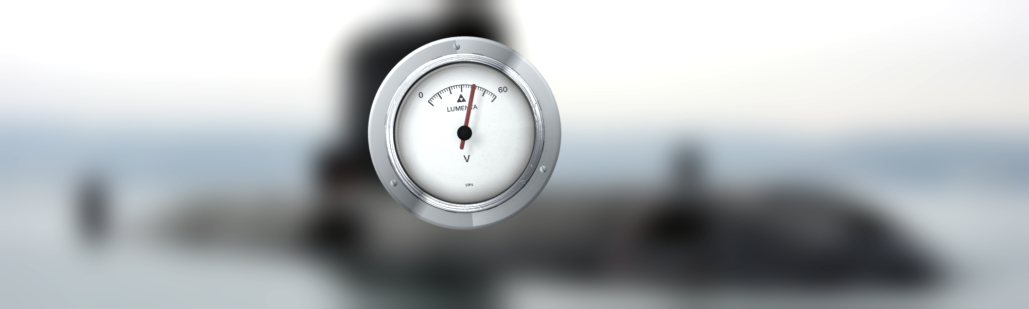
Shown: 40V
